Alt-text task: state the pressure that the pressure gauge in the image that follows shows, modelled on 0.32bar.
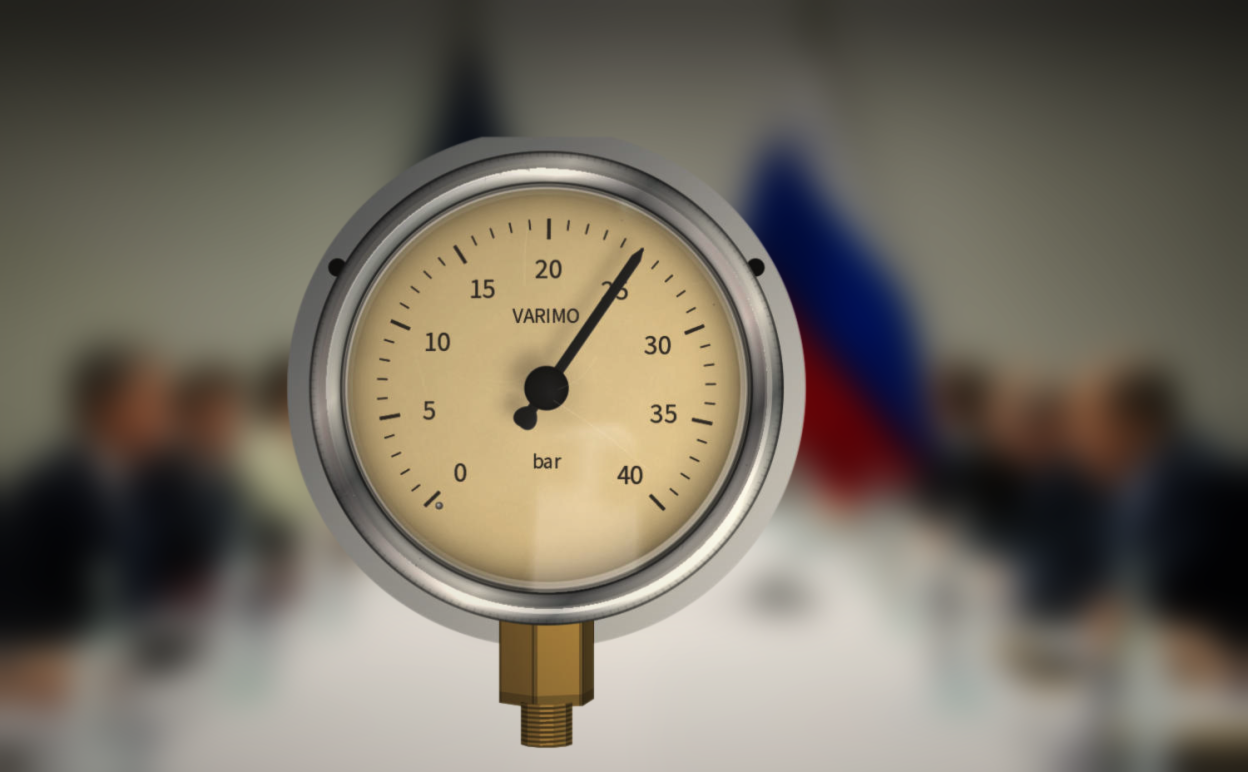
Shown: 25bar
